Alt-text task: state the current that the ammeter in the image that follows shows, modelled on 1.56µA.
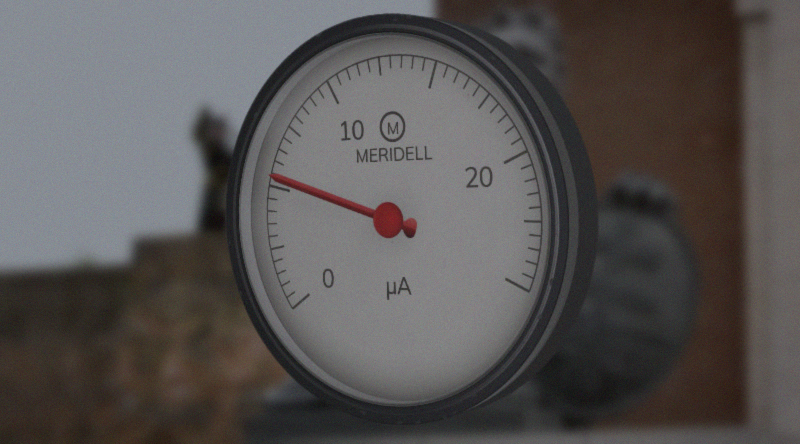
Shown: 5.5µA
